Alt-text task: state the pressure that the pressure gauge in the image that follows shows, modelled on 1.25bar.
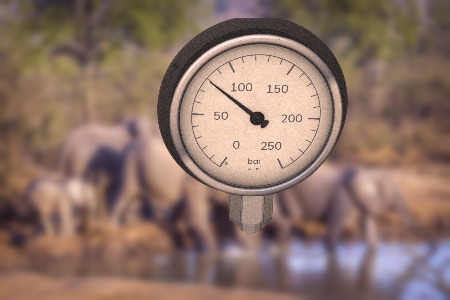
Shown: 80bar
